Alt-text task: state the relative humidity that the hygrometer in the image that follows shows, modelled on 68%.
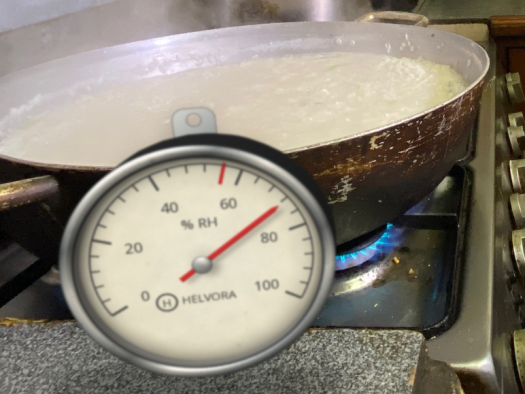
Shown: 72%
